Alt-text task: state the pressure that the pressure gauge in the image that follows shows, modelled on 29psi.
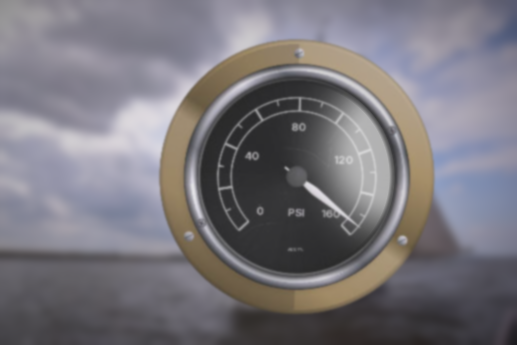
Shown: 155psi
